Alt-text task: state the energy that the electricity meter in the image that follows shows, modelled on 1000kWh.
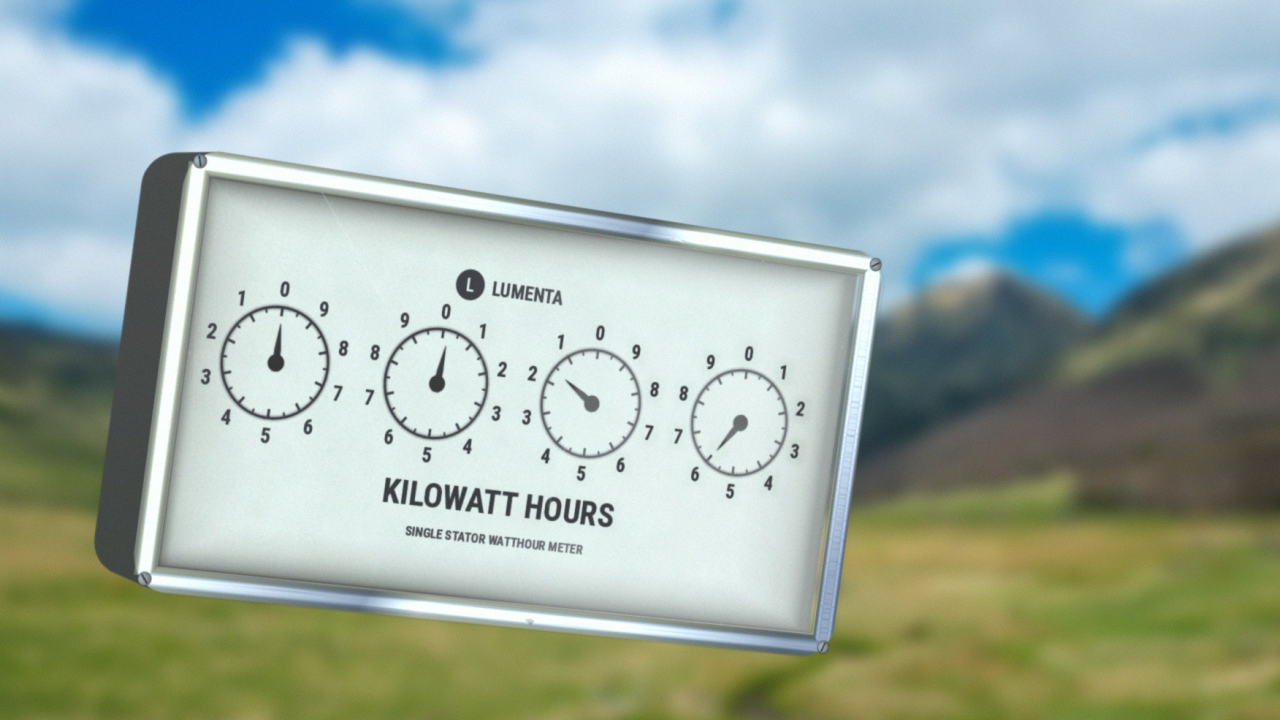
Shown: 16kWh
